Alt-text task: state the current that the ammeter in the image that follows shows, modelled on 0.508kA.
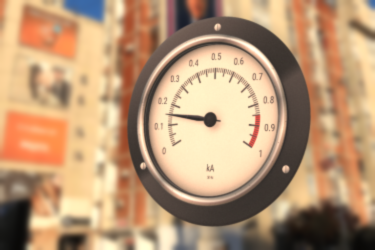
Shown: 0.15kA
